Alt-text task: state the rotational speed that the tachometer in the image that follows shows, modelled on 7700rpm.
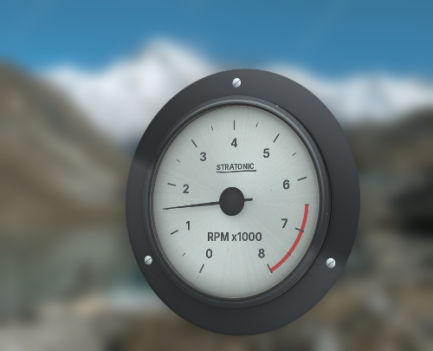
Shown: 1500rpm
